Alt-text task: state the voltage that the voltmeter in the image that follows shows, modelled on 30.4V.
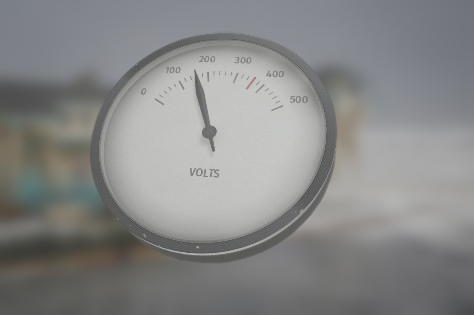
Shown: 160V
